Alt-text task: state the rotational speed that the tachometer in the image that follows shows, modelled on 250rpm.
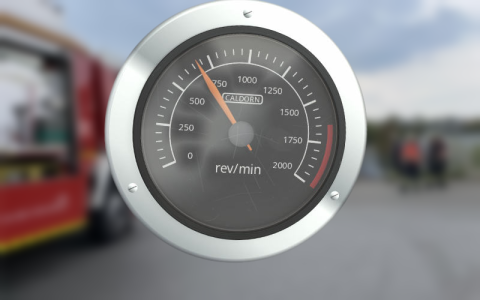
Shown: 675rpm
